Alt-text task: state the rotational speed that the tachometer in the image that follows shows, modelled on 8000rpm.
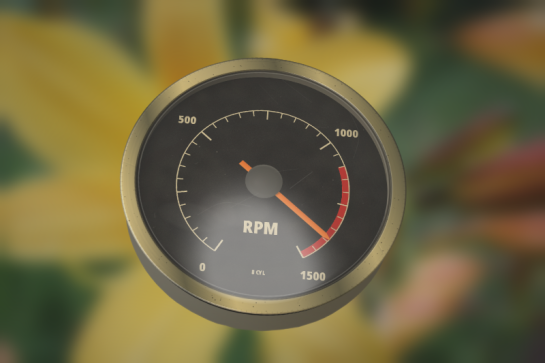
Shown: 1400rpm
